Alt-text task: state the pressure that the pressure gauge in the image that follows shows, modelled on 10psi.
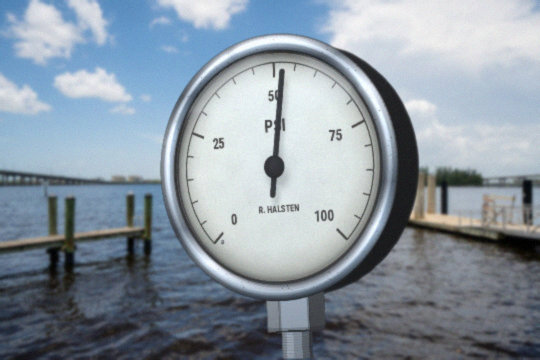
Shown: 52.5psi
